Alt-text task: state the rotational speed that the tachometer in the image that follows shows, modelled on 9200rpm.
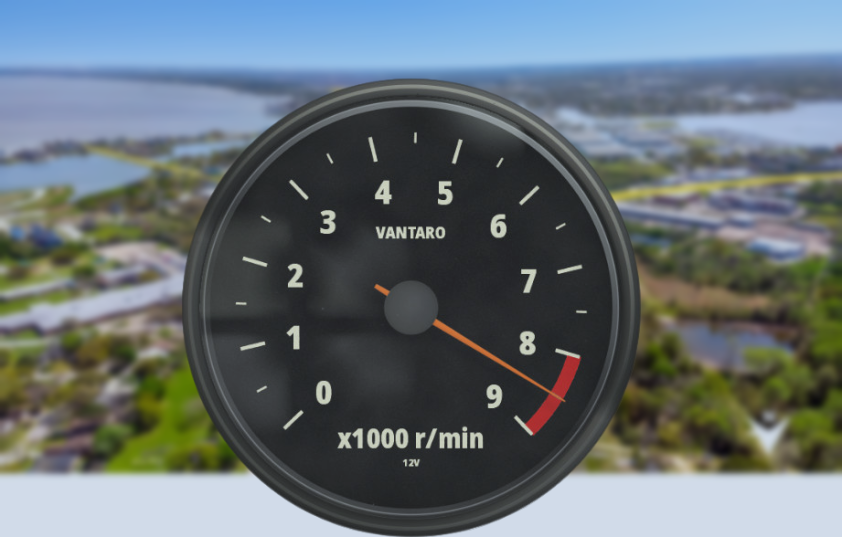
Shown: 8500rpm
